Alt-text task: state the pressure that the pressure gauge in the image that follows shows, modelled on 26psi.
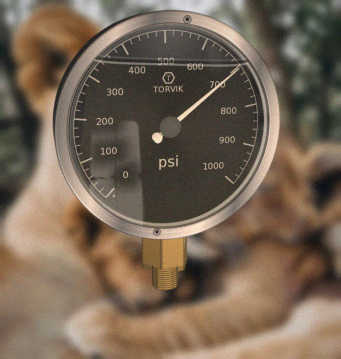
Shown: 700psi
